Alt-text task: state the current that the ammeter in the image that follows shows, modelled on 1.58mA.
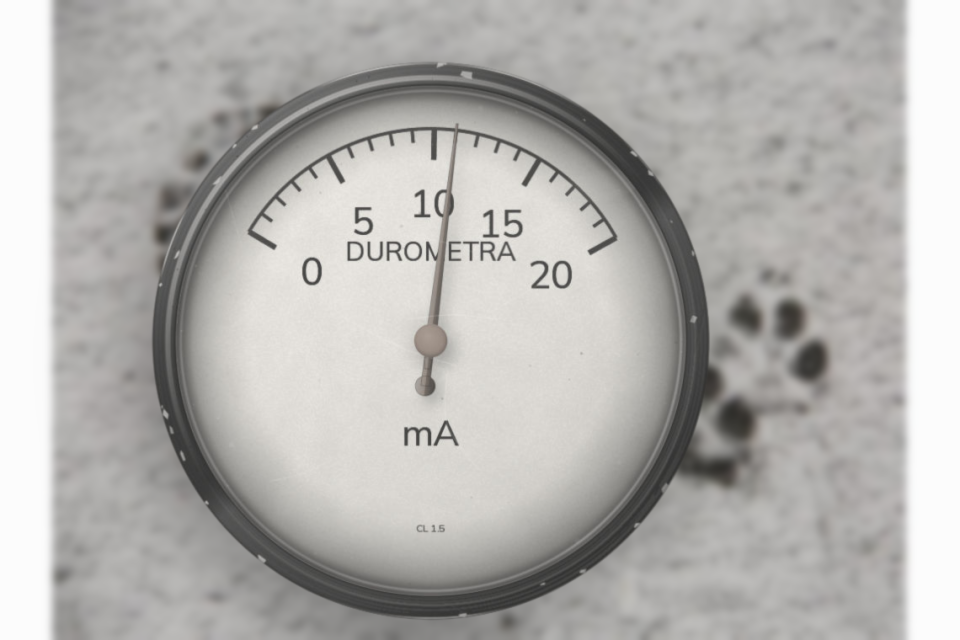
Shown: 11mA
